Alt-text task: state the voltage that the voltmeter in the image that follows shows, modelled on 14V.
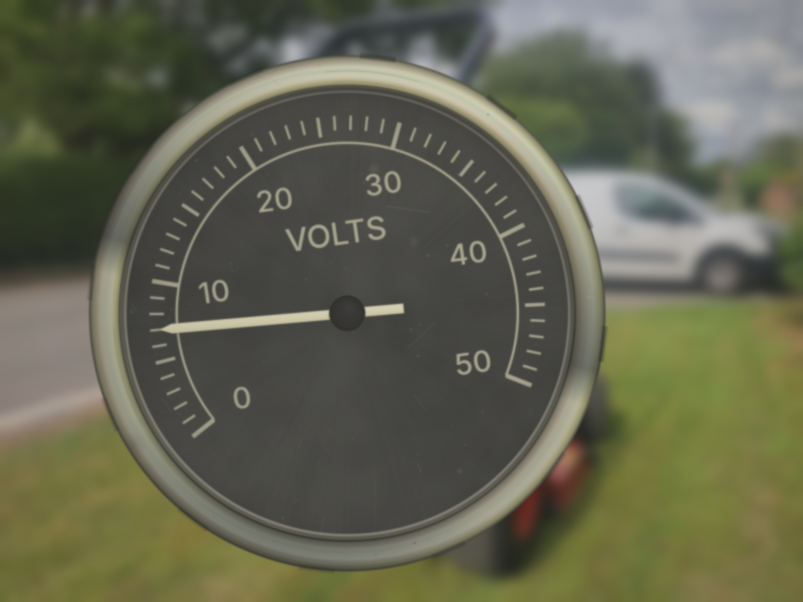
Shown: 7V
